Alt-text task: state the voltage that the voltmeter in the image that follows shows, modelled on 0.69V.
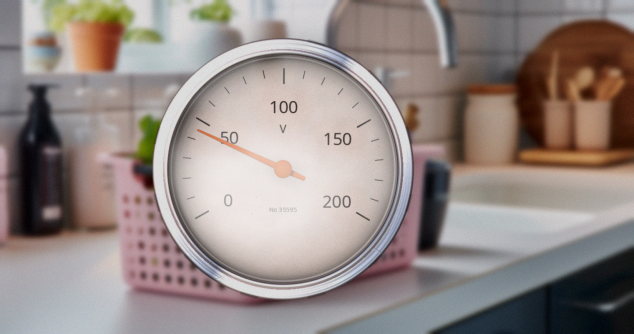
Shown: 45V
